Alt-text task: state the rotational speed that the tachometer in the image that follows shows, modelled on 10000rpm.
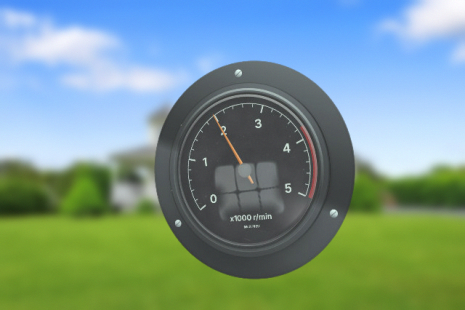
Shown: 2000rpm
